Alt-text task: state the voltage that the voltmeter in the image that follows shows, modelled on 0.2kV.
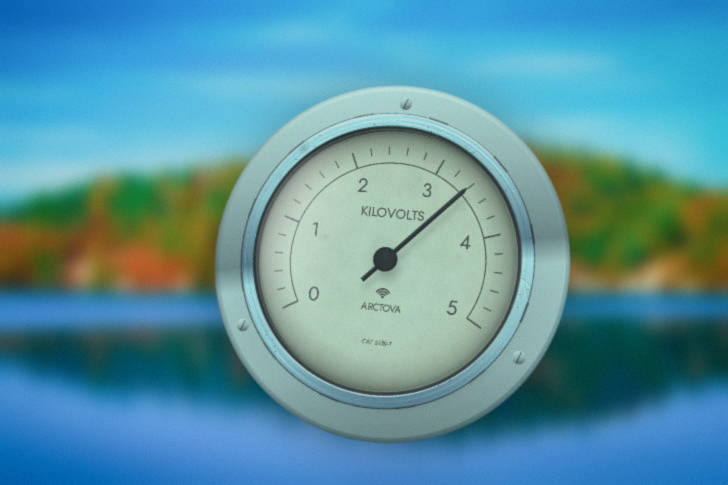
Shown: 3.4kV
